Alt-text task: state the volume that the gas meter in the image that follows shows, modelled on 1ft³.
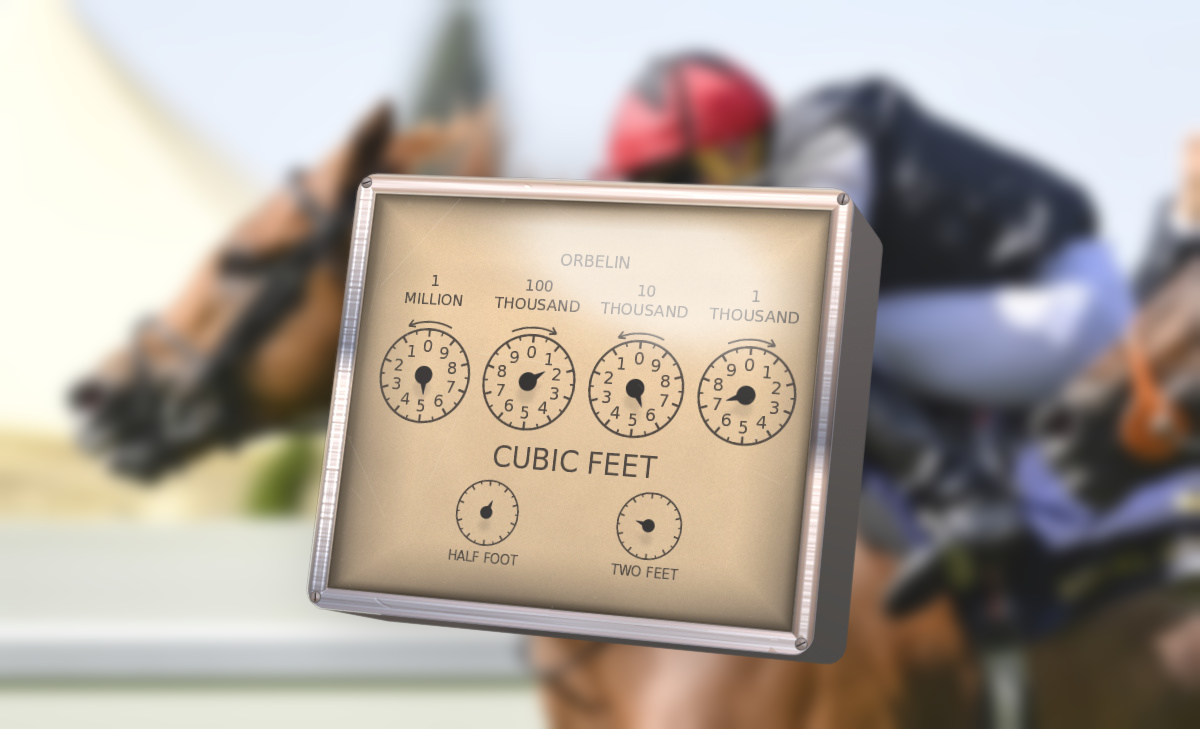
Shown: 515700ft³
